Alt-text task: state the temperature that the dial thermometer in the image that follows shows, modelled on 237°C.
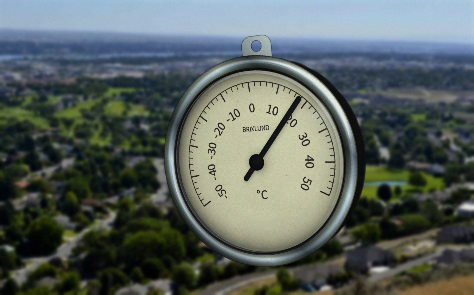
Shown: 18°C
